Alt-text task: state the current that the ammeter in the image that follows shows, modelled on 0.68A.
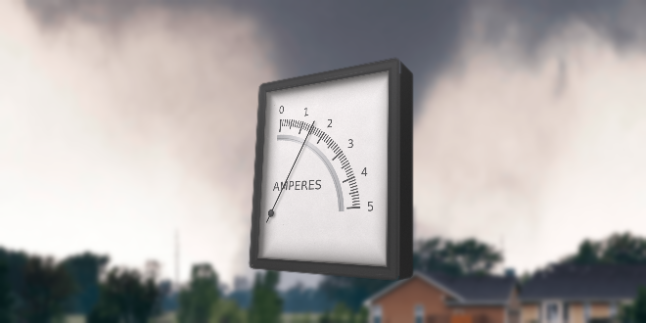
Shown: 1.5A
